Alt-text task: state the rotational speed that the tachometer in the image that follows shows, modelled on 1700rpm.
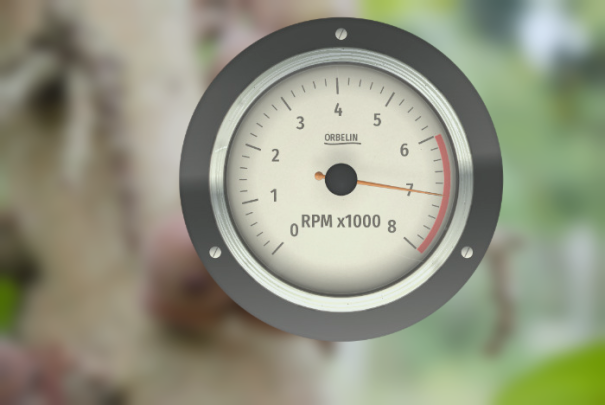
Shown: 7000rpm
